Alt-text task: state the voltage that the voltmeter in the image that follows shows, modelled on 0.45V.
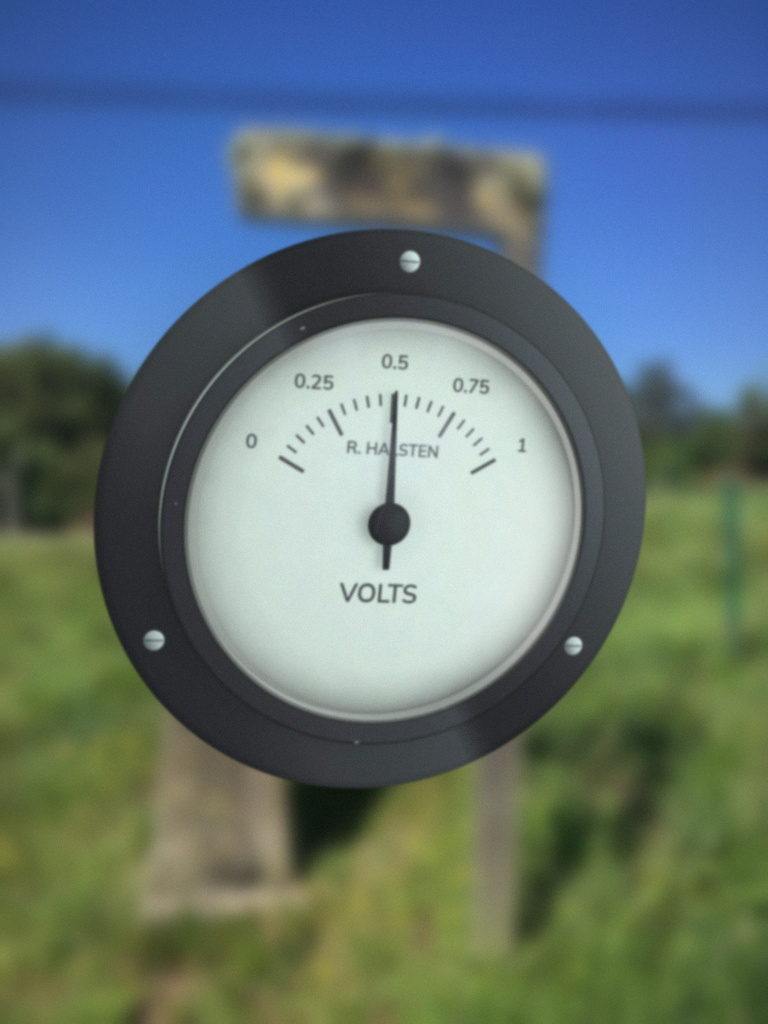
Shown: 0.5V
